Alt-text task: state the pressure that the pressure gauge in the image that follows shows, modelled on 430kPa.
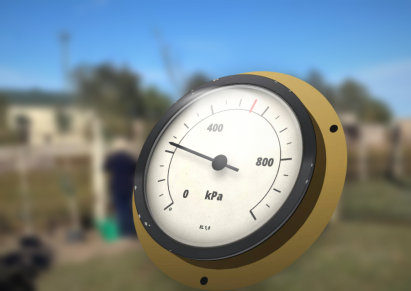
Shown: 225kPa
